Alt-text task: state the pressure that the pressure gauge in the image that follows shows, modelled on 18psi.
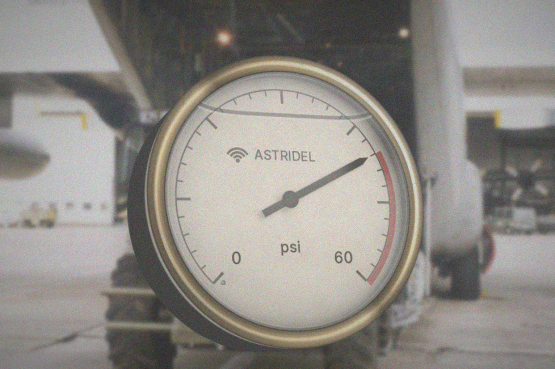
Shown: 44psi
